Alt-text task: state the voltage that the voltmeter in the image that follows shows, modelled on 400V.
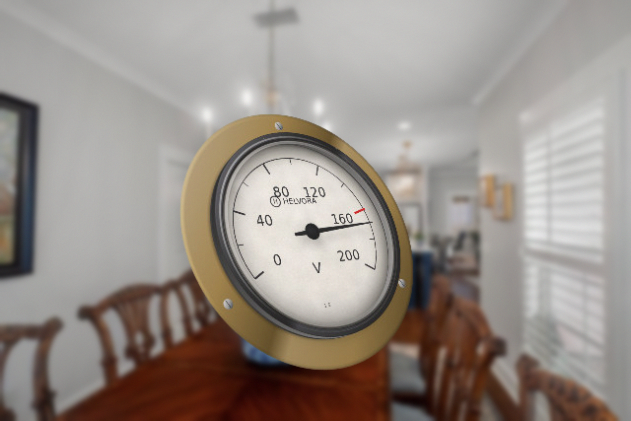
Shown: 170V
